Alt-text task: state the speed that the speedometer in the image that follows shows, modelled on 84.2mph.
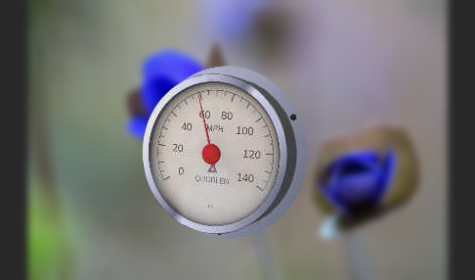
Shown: 60mph
